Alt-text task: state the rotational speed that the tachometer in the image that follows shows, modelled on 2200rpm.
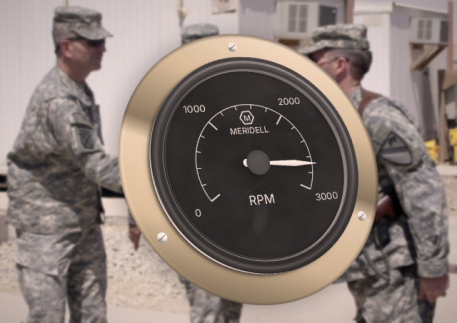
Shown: 2700rpm
